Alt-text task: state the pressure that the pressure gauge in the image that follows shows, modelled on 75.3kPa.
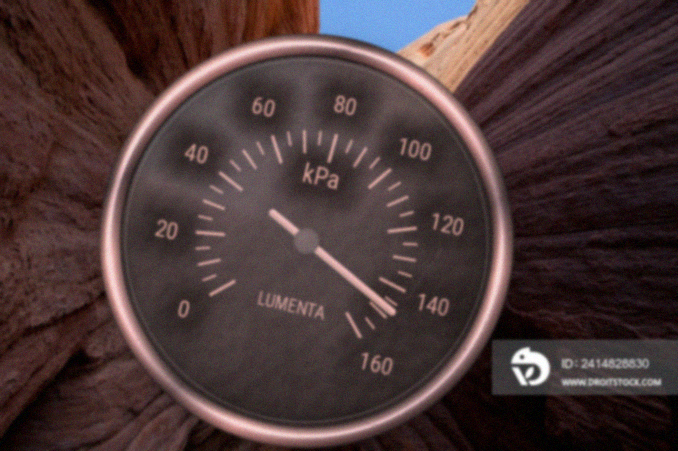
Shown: 147.5kPa
